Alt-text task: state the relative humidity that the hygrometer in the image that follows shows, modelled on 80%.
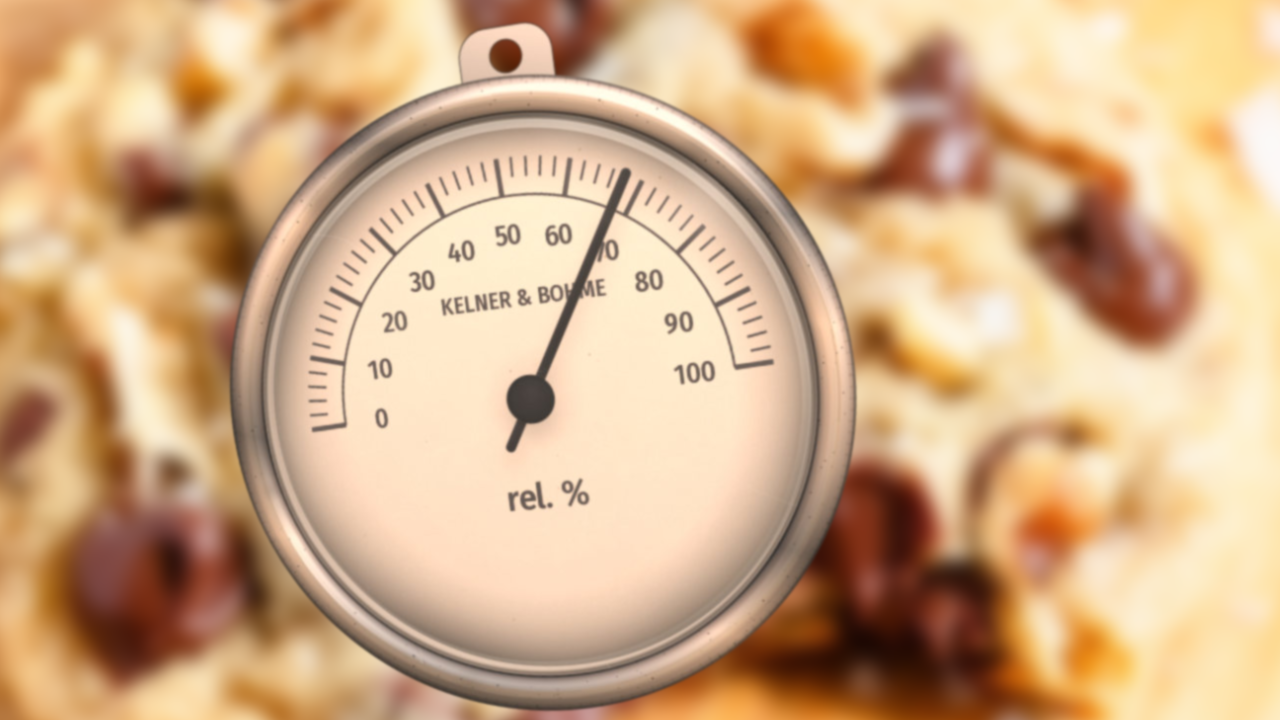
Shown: 68%
